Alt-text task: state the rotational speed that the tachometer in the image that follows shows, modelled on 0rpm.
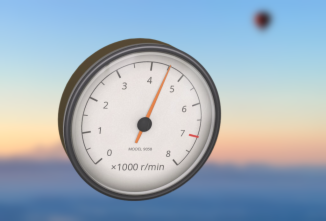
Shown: 4500rpm
